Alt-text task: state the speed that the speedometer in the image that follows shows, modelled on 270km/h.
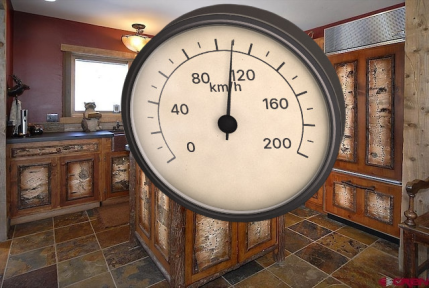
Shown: 110km/h
